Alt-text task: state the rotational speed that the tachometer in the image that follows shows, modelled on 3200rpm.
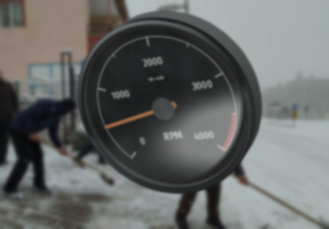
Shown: 500rpm
